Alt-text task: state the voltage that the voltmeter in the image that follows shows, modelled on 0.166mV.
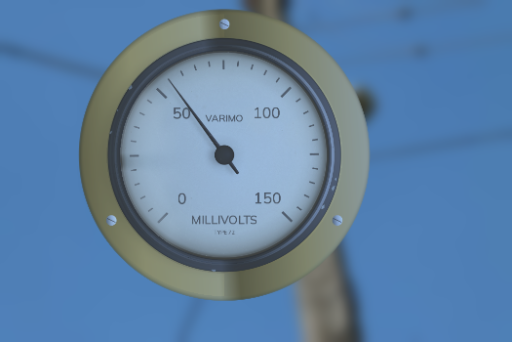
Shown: 55mV
